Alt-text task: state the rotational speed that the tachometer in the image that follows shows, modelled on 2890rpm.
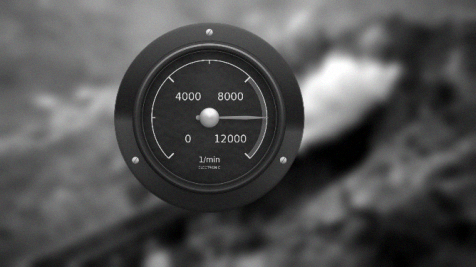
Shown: 10000rpm
